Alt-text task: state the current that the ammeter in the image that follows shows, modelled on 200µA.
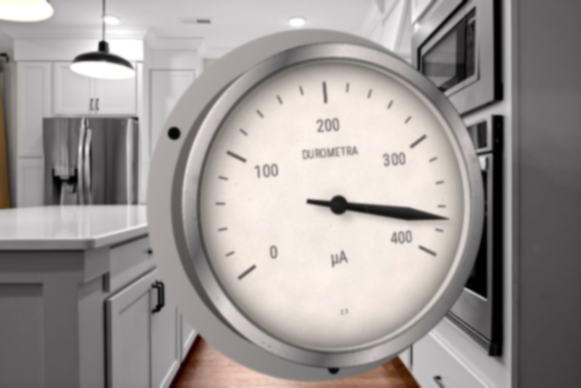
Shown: 370µA
